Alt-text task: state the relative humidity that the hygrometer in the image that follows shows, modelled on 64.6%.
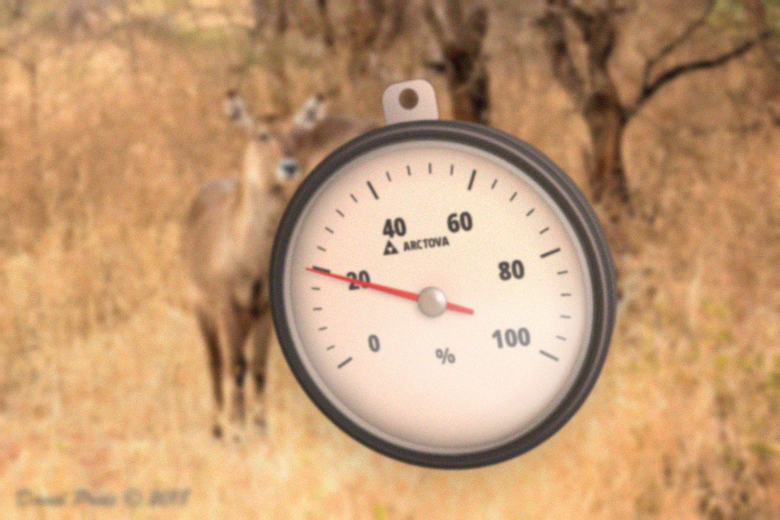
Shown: 20%
